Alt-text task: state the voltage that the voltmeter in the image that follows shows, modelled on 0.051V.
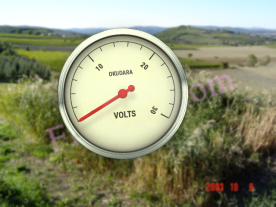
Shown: 0V
